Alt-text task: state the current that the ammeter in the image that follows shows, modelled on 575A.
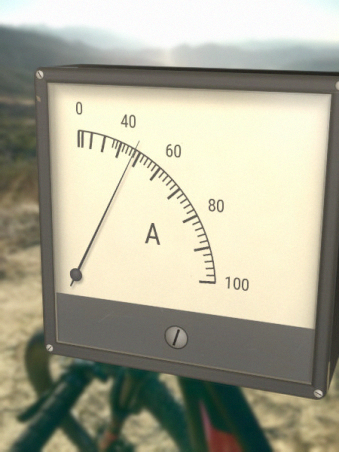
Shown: 48A
